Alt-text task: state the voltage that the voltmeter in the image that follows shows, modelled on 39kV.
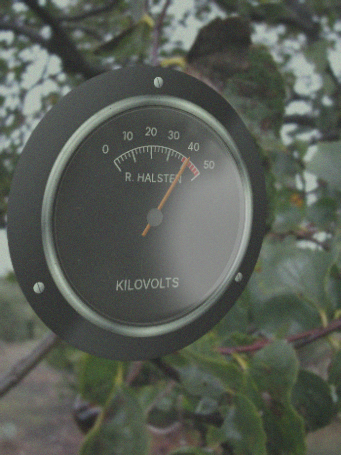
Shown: 40kV
